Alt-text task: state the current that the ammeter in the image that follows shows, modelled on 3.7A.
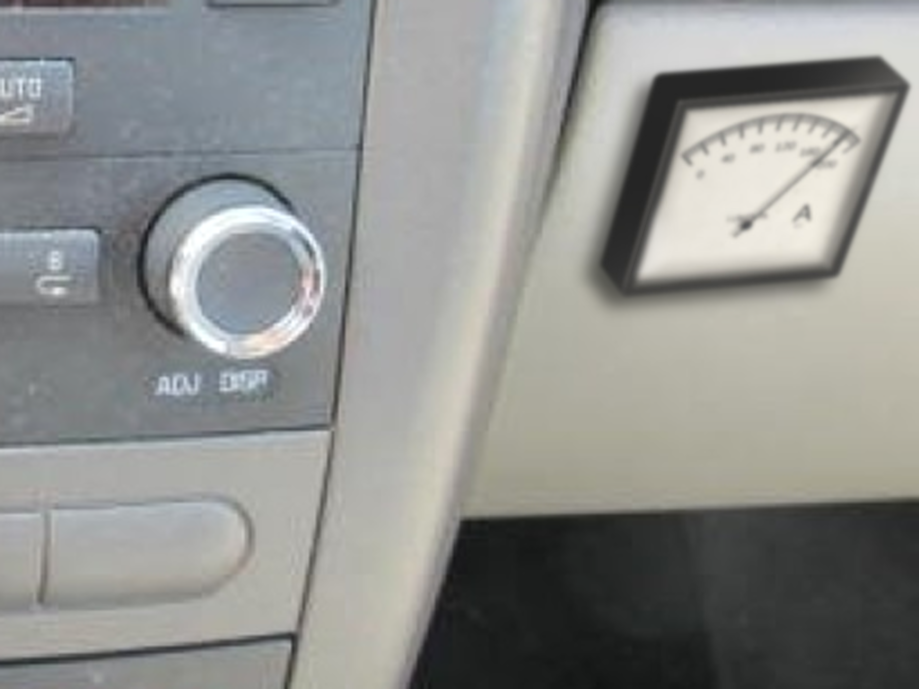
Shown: 180A
